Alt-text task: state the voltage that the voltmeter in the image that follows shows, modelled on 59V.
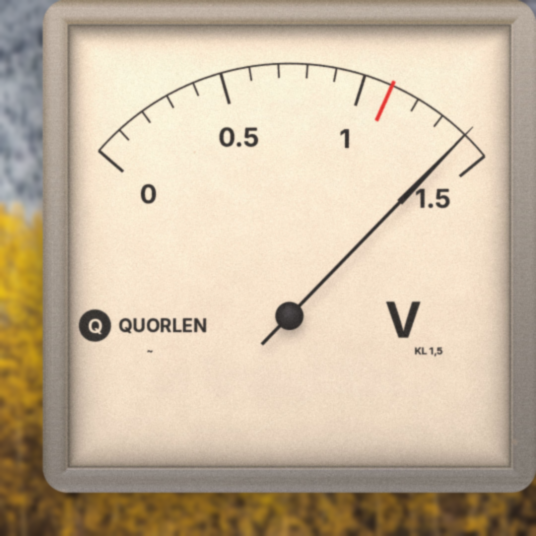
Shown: 1.4V
